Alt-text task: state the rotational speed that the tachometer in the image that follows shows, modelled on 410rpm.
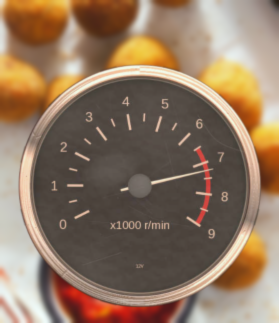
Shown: 7250rpm
